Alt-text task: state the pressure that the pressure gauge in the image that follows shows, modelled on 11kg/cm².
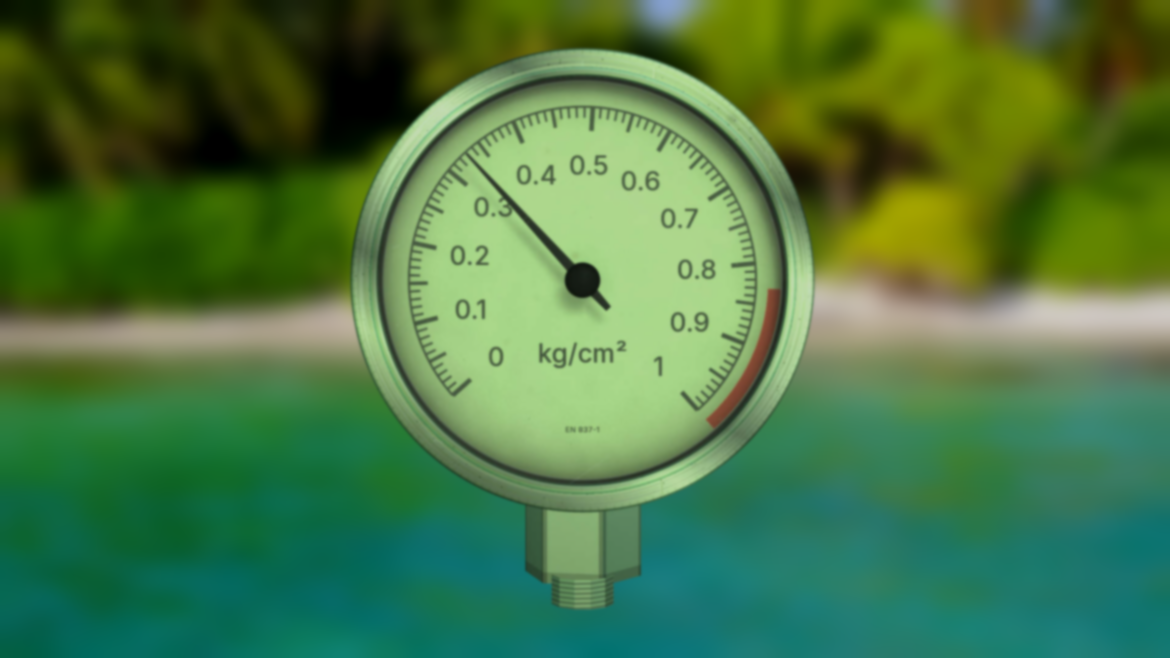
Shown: 0.33kg/cm²
